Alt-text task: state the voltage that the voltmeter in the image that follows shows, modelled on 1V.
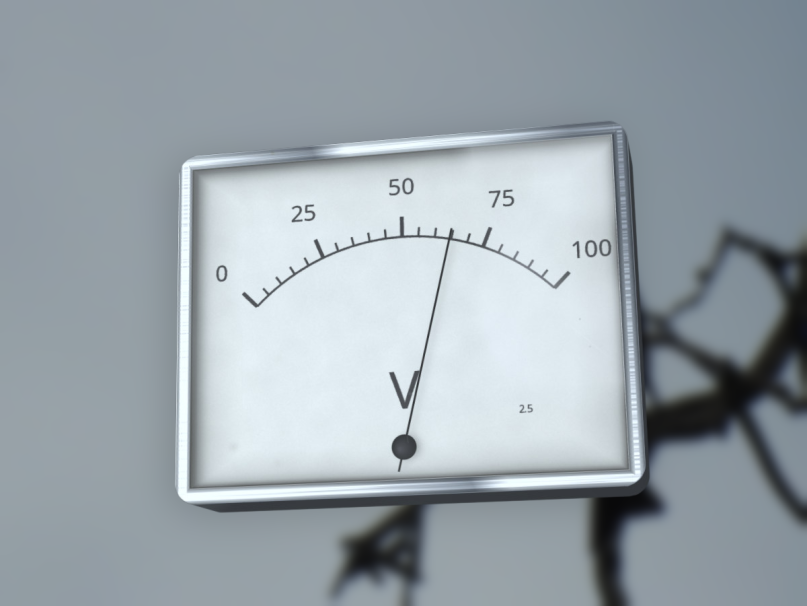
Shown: 65V
